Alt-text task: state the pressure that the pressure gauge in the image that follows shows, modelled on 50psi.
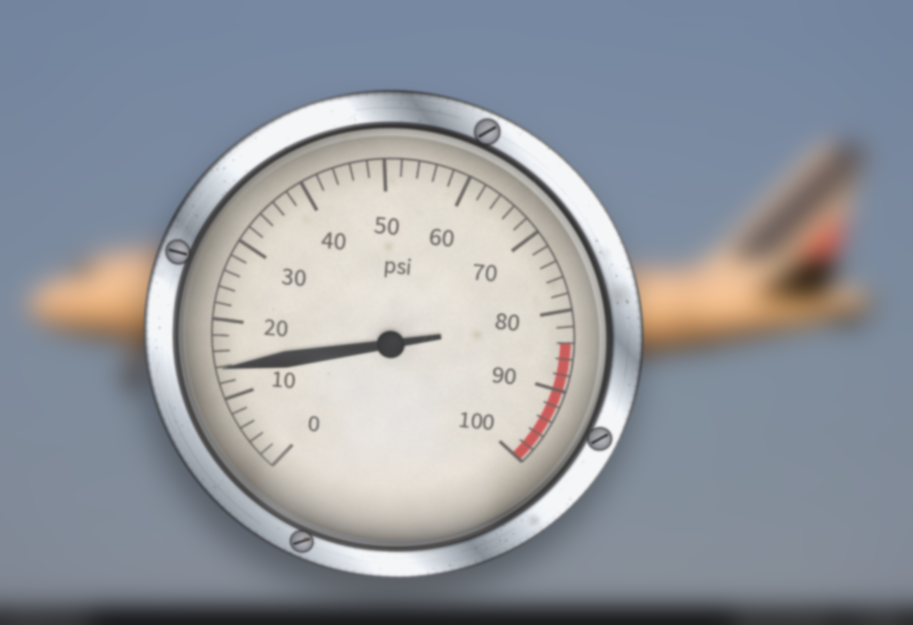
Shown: 14psi
